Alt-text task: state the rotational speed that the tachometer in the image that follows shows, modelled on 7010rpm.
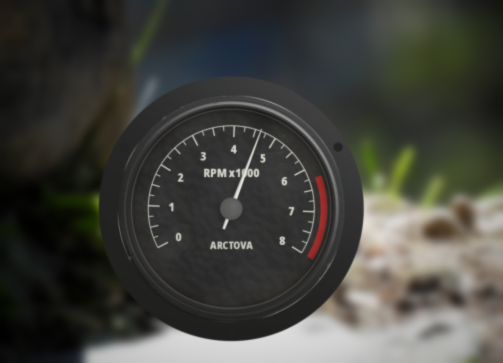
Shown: 4625rpm
